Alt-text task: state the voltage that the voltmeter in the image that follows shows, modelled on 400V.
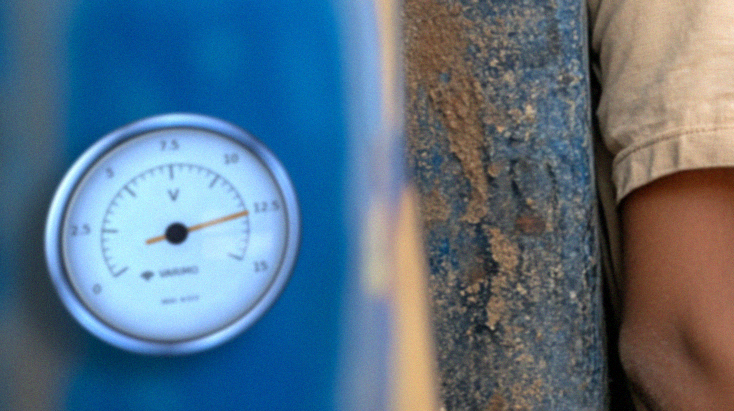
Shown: 12.5V
